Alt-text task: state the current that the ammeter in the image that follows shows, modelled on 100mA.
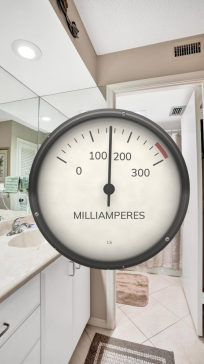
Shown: 150mA
